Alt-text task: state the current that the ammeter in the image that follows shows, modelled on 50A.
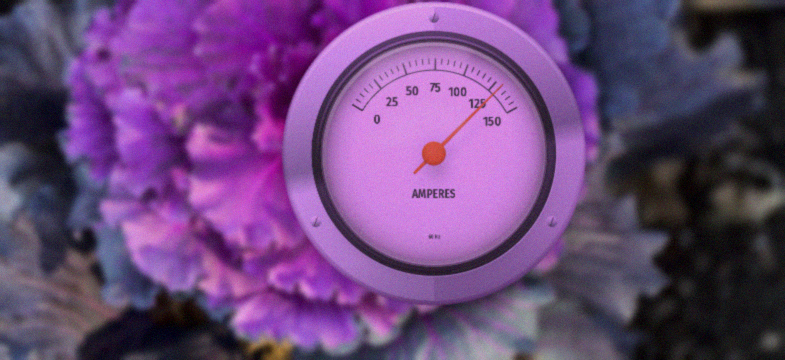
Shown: 130A
